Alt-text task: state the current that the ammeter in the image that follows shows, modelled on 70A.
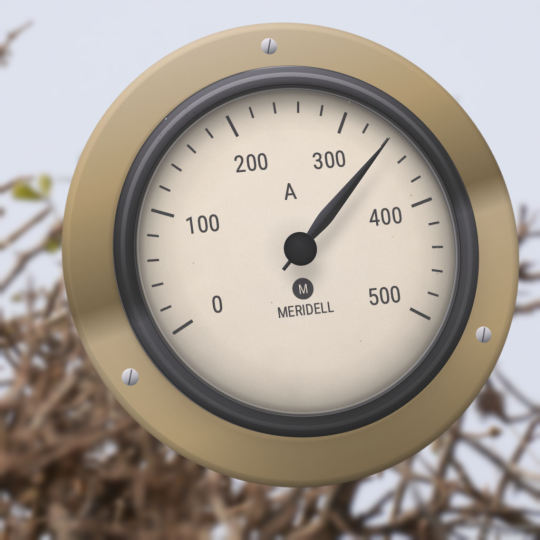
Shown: 340A
